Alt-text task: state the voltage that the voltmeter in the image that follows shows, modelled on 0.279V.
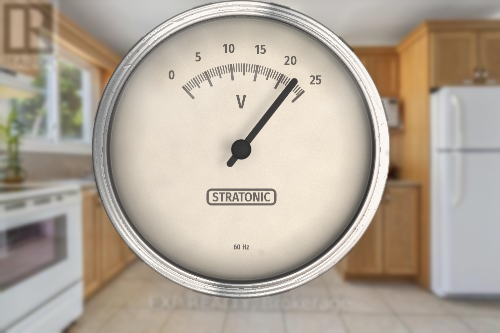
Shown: 22.5V
